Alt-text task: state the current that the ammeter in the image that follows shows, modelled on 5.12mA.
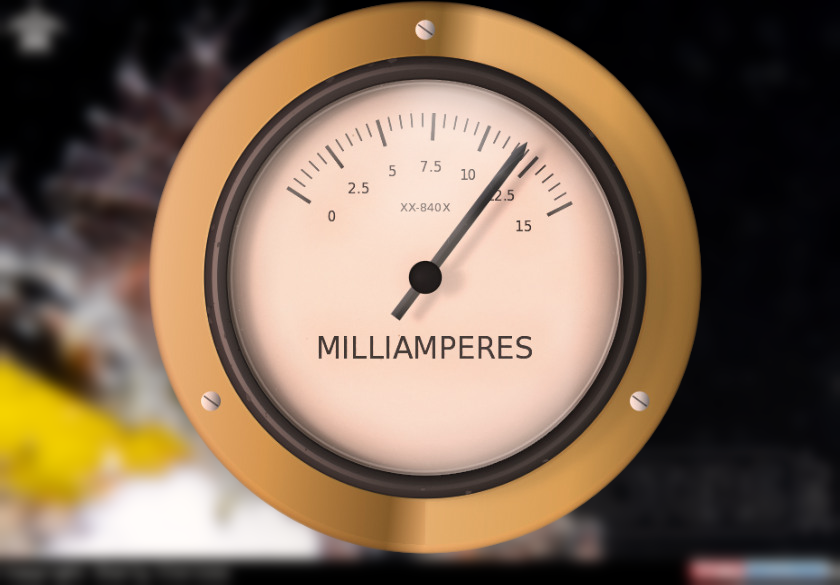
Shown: 11.75mA
